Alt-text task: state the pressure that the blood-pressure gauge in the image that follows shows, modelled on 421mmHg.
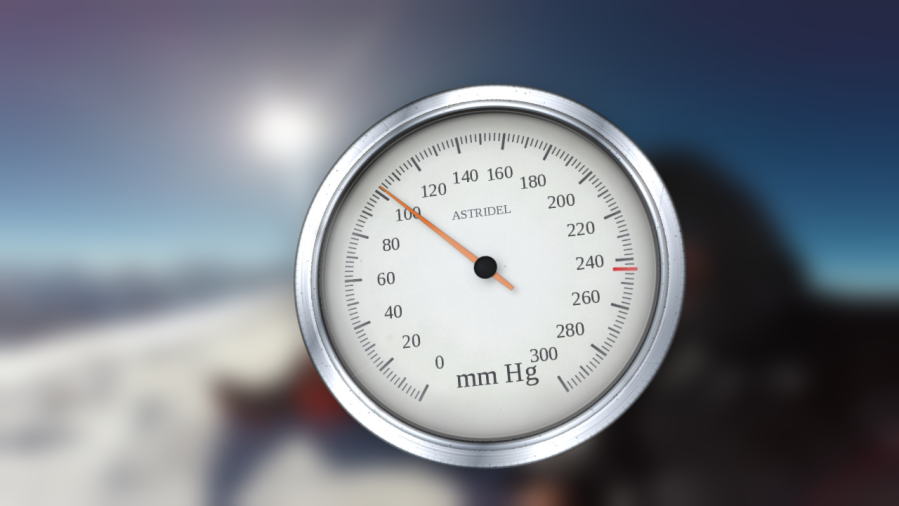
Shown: 102mmHg
